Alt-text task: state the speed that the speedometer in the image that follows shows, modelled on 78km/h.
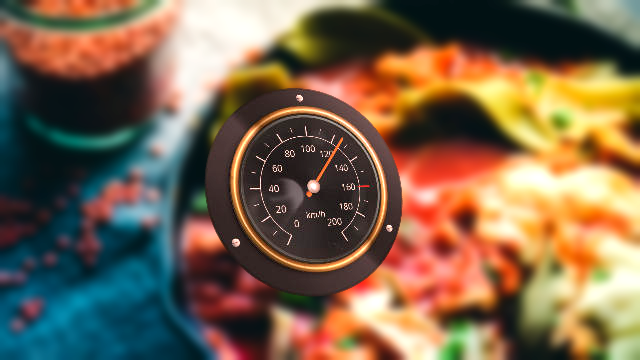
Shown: 125km/h
